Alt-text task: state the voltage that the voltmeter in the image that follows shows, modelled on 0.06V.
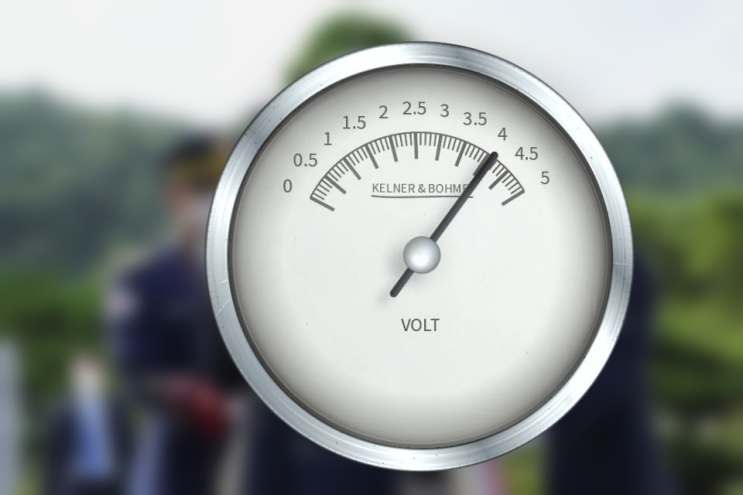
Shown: 4.1V
